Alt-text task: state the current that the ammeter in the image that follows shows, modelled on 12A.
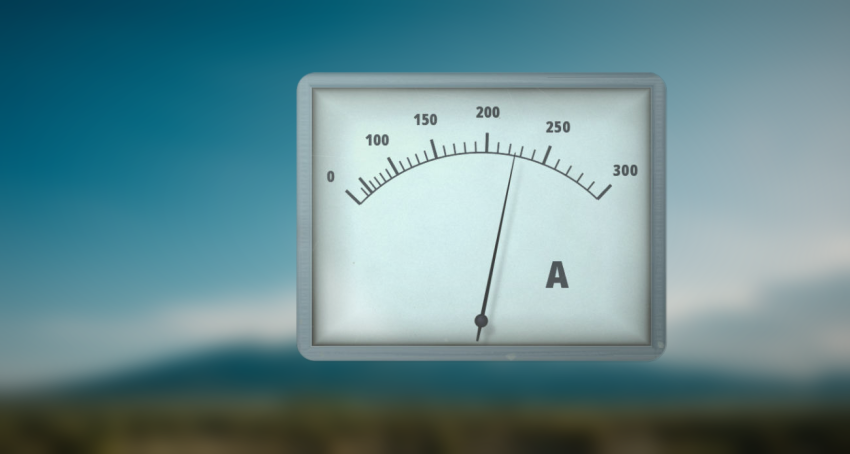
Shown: 225A
